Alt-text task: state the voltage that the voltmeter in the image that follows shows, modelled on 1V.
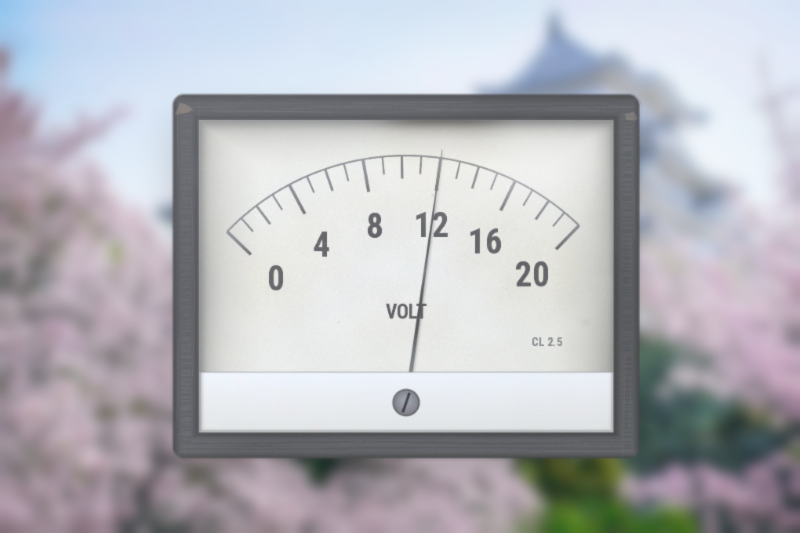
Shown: 12V
